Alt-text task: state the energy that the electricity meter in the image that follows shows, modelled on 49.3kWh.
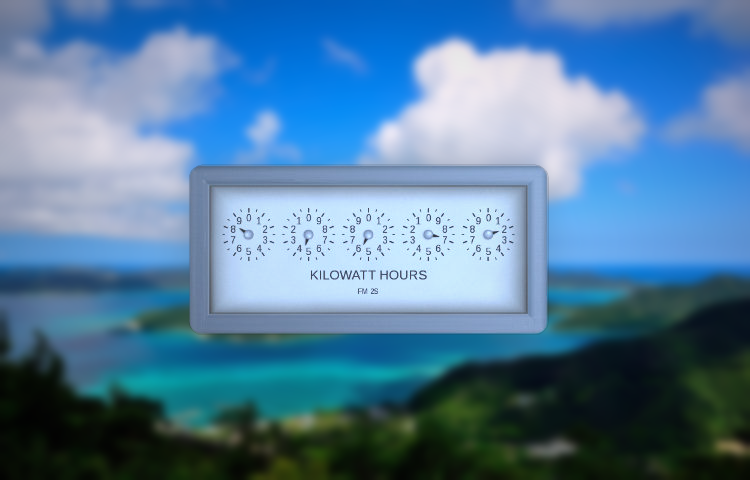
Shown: 84572kWh
